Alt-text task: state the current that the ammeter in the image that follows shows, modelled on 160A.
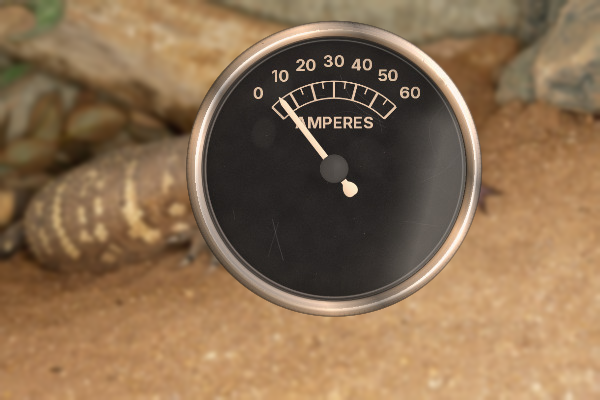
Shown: 5A
